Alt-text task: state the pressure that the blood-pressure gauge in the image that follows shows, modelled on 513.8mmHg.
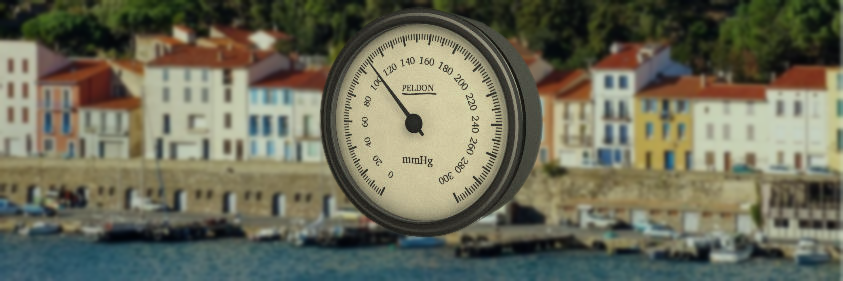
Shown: 110mmHg
